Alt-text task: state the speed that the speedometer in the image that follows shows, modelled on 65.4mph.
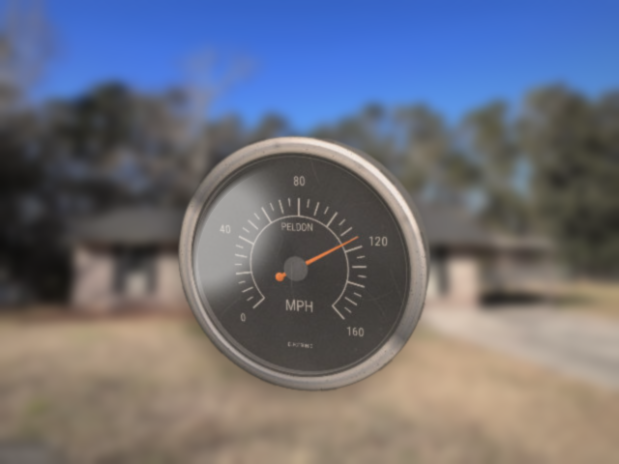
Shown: 115mph
